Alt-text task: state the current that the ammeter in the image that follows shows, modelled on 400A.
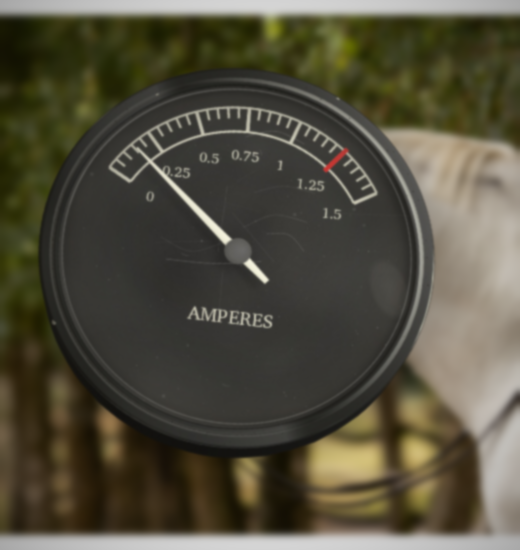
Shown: 0.15A
